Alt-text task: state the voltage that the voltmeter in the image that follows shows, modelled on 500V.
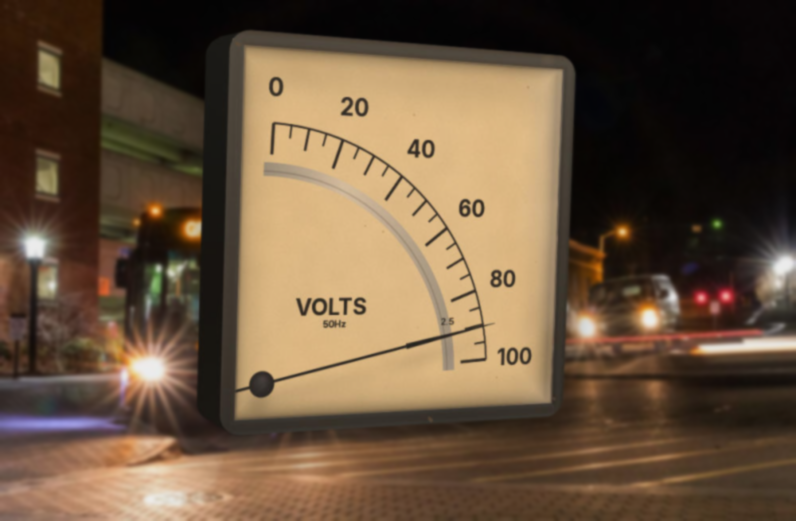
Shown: 90V
